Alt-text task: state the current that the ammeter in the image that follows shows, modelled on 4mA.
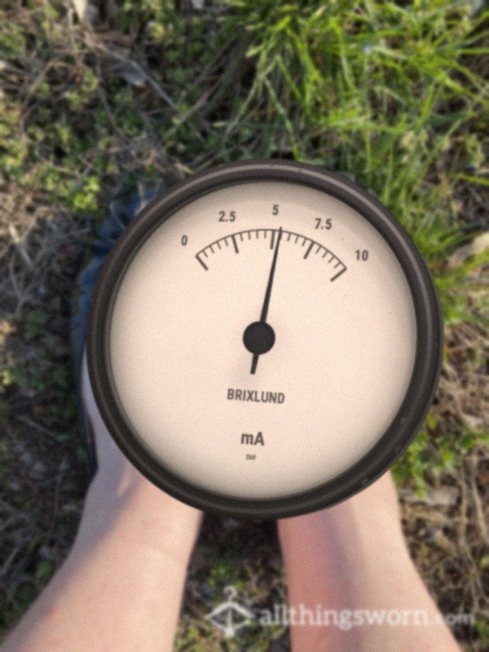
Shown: 5.5mA
